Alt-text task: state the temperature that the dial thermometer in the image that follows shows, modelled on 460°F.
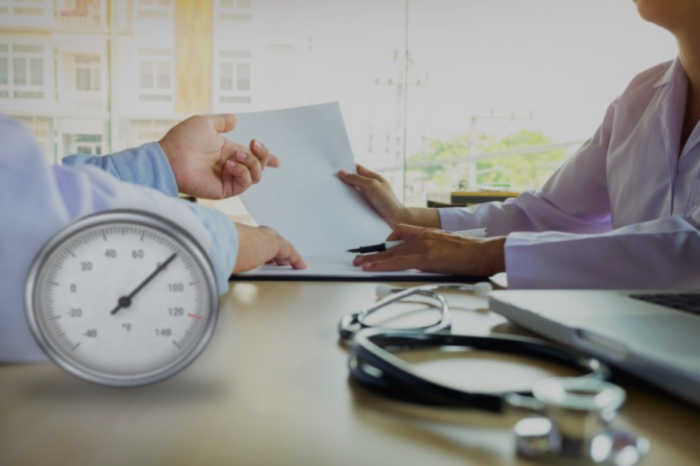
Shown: 80°F
